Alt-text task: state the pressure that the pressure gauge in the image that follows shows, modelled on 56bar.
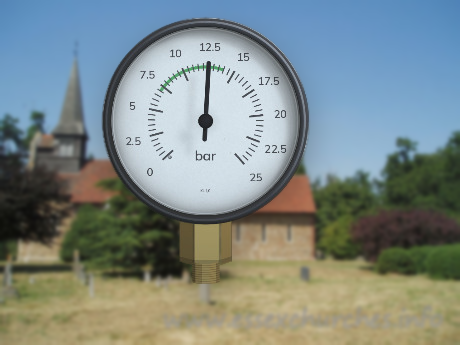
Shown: 12.5bar
